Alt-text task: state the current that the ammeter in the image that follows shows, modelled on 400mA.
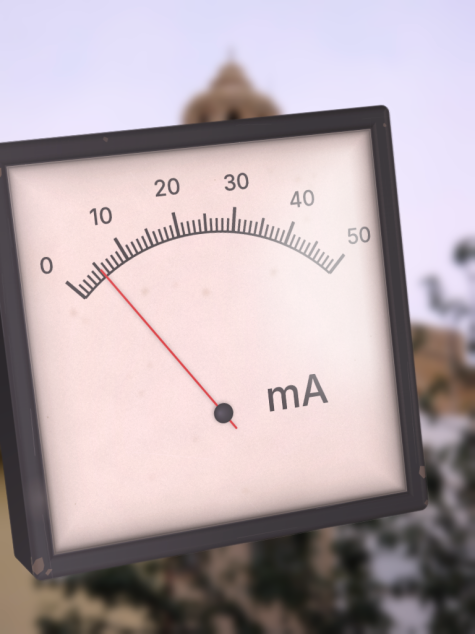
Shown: 5mA
